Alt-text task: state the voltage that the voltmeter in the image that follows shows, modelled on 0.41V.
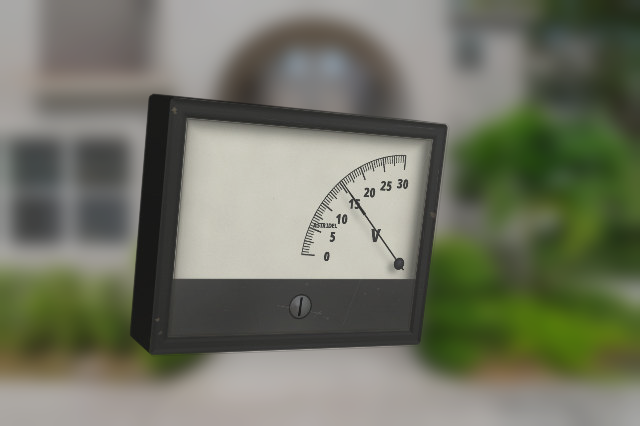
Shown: 15V
